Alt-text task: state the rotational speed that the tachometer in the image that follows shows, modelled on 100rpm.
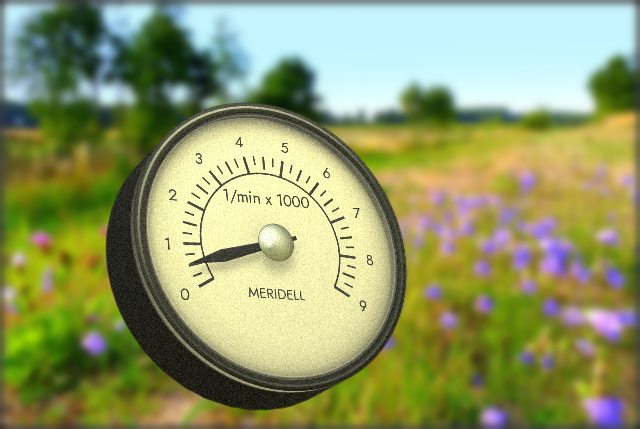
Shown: 500rpm
